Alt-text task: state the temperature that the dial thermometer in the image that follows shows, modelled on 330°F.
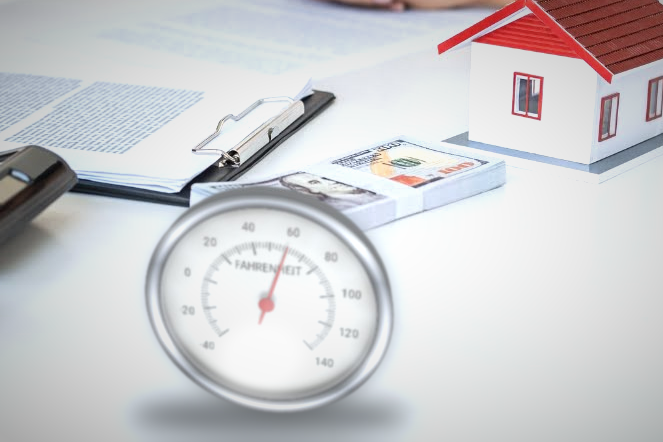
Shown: 60°F
